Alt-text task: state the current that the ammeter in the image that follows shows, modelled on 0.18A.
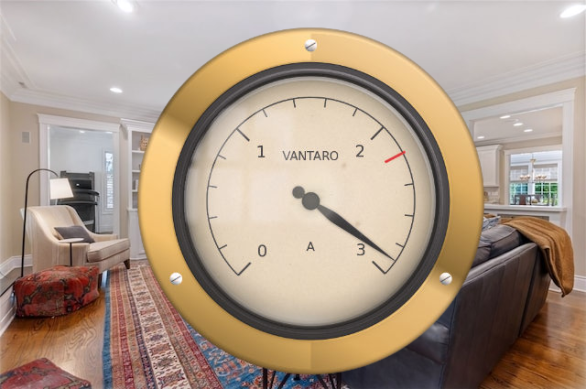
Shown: 2.9A
